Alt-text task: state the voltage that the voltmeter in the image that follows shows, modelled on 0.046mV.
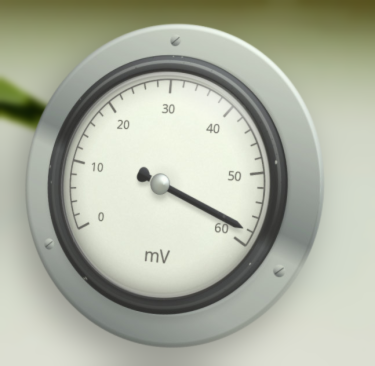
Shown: 58mV
